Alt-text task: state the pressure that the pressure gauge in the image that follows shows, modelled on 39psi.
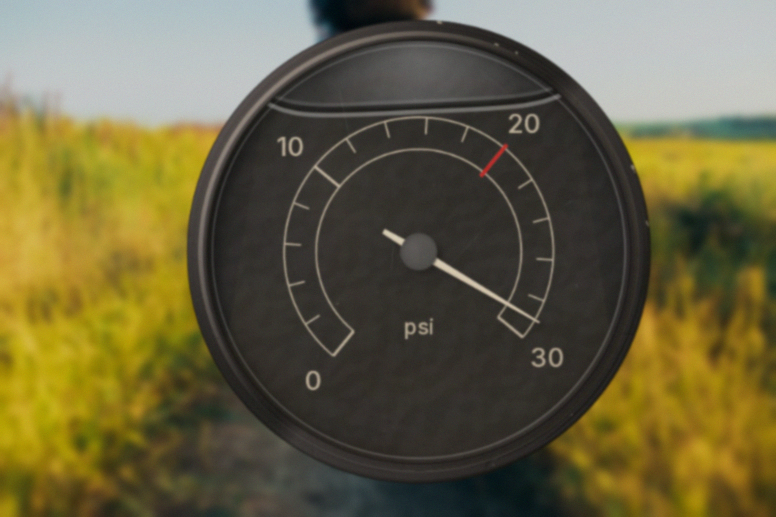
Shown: 29psi
